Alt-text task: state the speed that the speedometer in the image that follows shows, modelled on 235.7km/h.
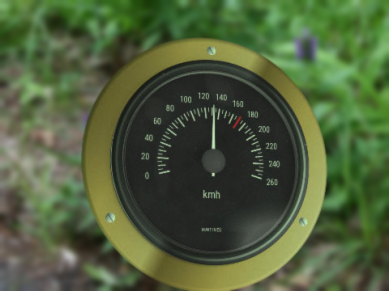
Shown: 130km/h
